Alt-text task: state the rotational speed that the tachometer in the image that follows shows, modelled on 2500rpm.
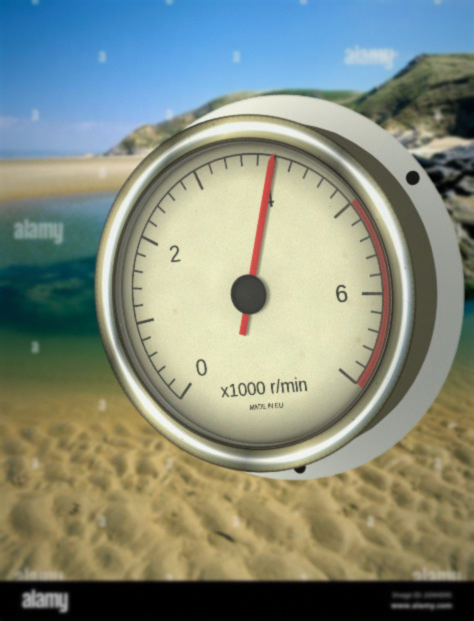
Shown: 4000rpm
